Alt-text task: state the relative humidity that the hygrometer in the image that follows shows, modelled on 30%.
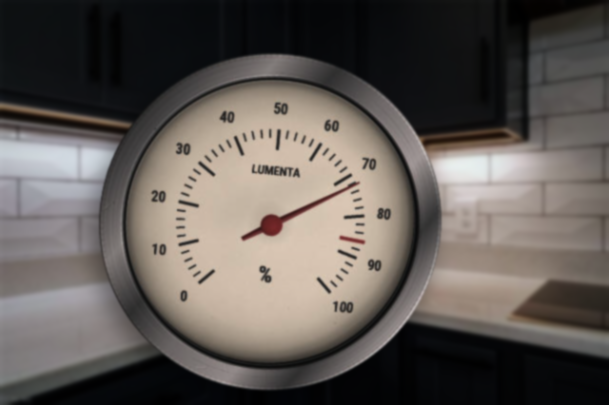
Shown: 72%
